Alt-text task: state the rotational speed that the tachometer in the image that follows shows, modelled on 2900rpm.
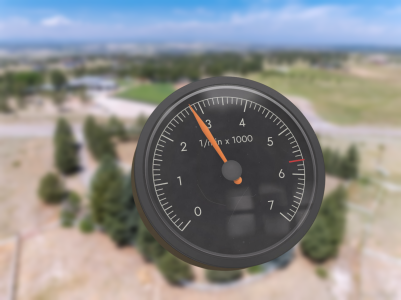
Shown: 2800rpm
